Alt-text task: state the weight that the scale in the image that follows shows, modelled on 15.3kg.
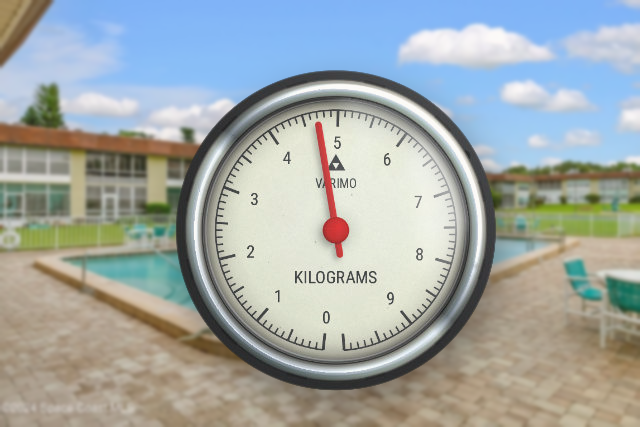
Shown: 4.7kg
